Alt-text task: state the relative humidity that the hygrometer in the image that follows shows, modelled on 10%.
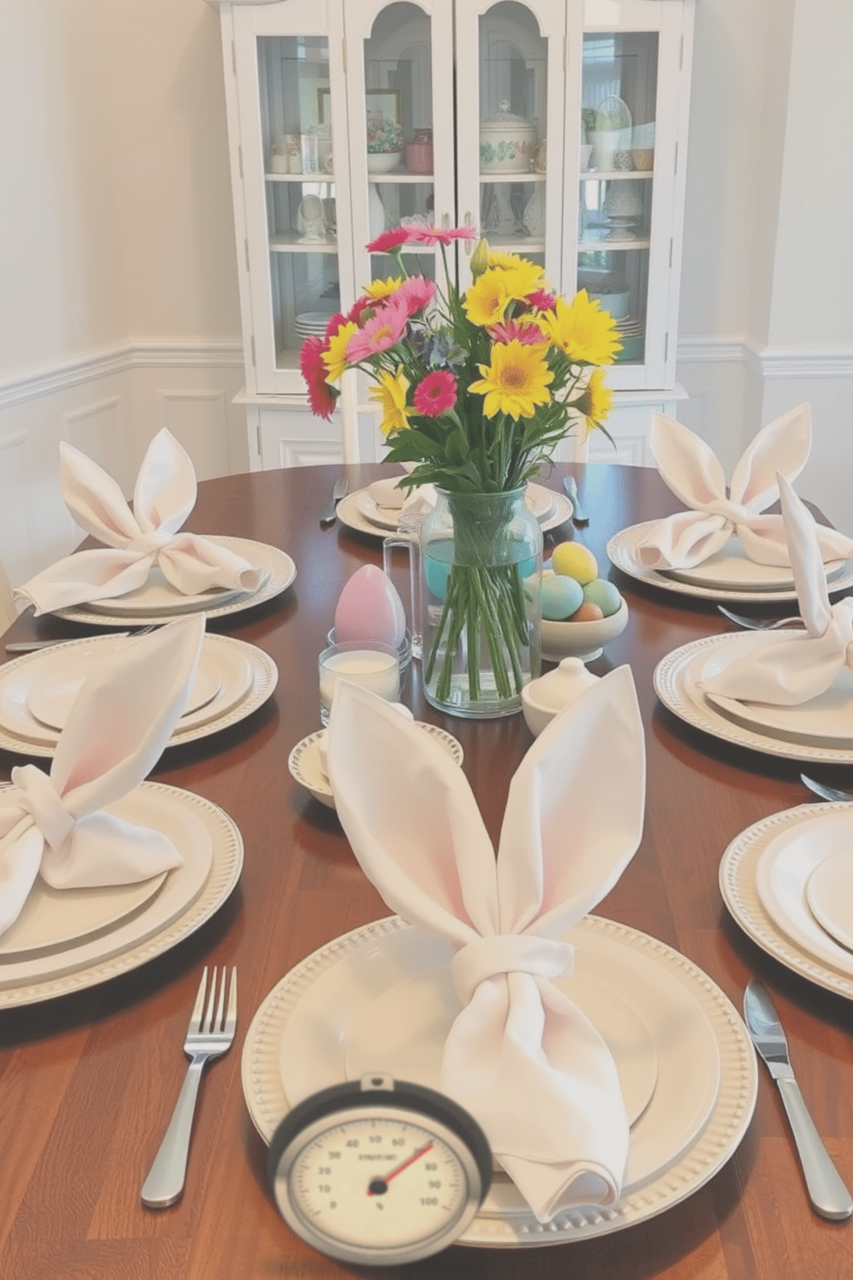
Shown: 70%
